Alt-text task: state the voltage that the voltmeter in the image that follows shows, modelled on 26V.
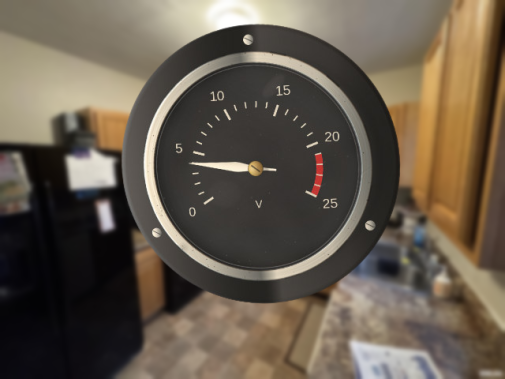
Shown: 4V
